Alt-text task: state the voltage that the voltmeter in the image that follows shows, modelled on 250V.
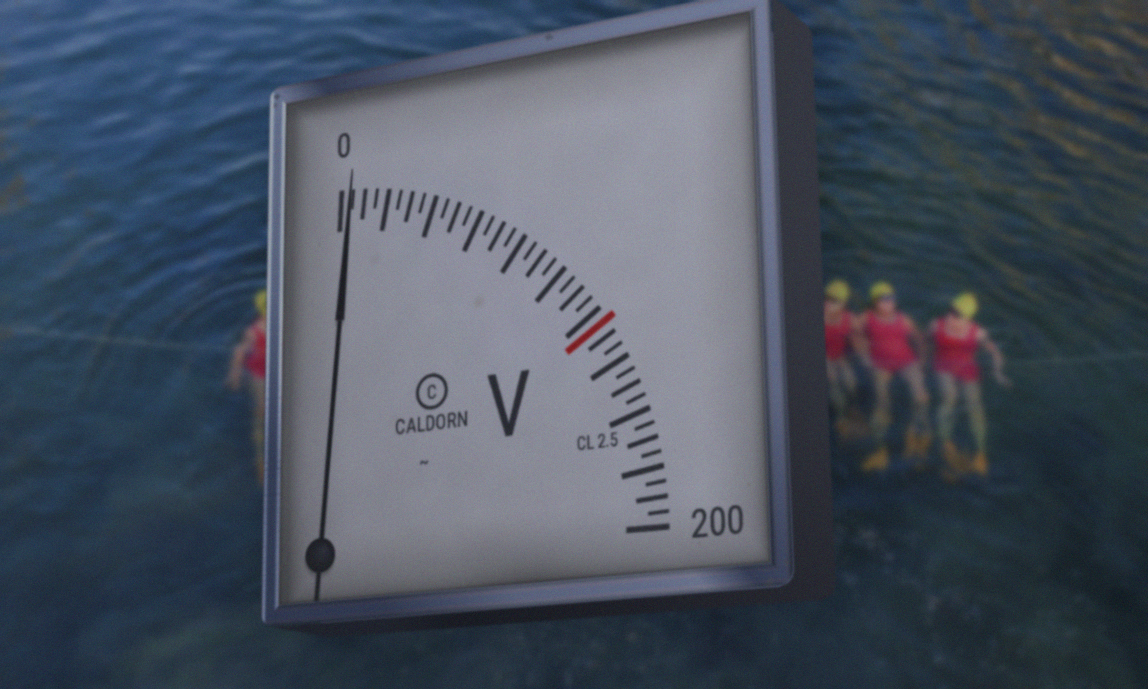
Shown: 5V
